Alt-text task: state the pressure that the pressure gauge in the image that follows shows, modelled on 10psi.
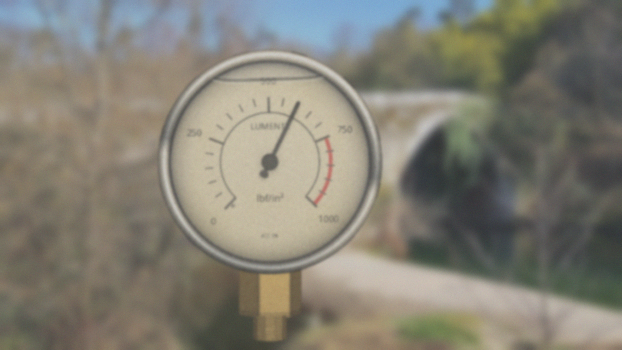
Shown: 600psi
